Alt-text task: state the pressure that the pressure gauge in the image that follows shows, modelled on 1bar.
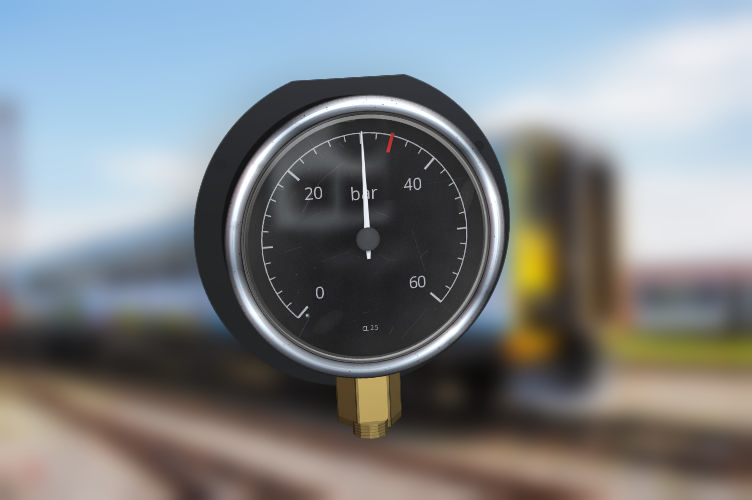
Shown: 30bar
